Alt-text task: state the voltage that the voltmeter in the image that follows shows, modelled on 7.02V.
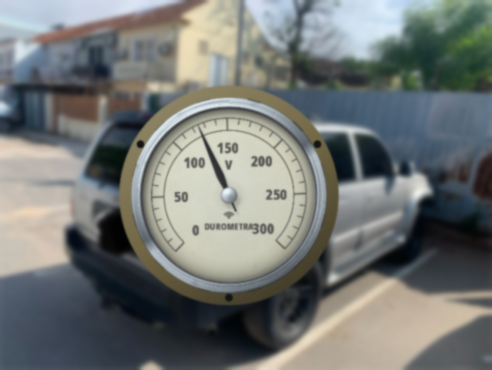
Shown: 125V
